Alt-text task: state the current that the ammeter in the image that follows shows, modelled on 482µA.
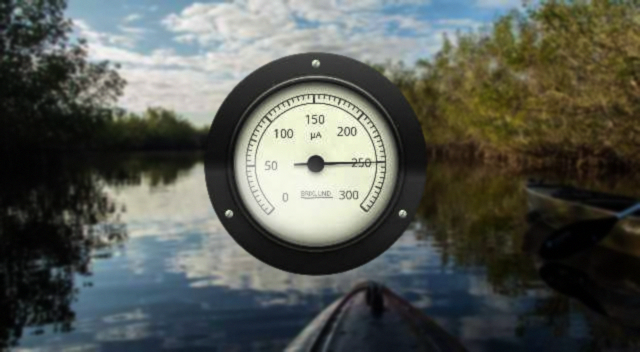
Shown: 250µA
